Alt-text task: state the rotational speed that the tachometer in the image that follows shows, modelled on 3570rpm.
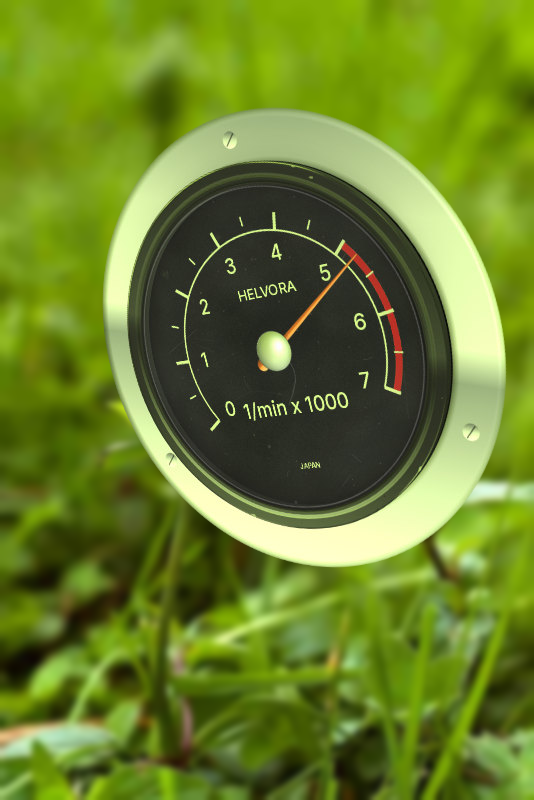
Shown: 5250rpm
